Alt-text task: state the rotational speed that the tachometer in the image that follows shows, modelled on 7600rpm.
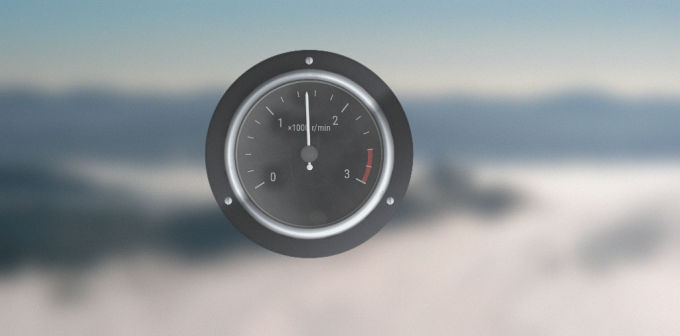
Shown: 1500rpm
